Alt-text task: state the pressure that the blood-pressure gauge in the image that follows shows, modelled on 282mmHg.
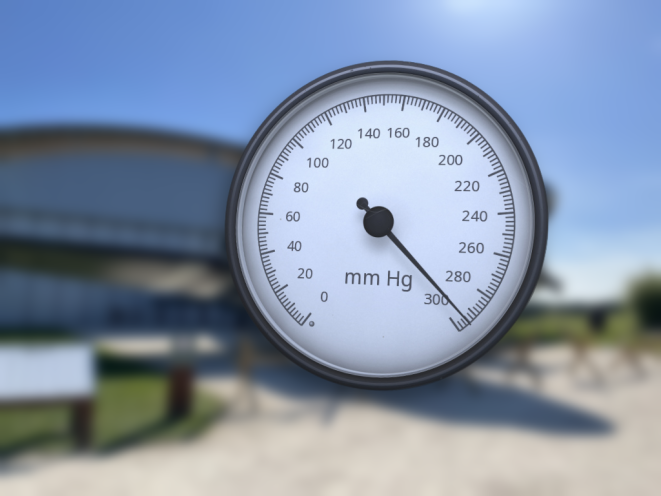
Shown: 294mmHg
